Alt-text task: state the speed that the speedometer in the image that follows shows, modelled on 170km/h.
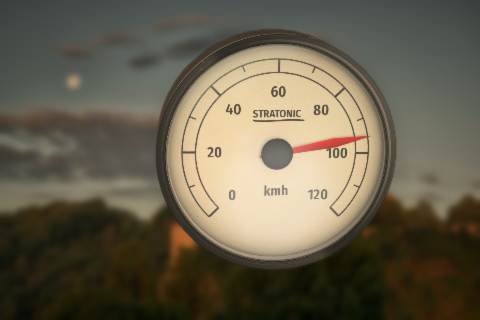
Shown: 95km/h
